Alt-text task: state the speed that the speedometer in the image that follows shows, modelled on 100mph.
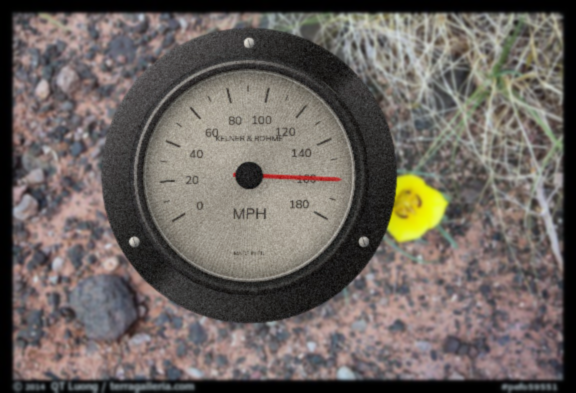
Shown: 160mph
